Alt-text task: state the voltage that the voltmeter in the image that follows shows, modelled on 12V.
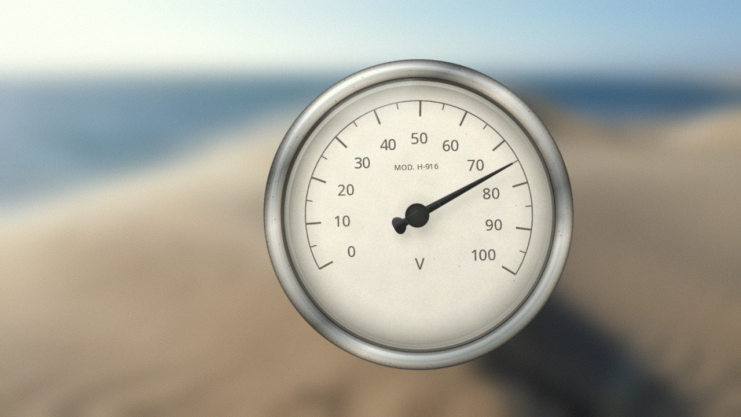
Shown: 75V
